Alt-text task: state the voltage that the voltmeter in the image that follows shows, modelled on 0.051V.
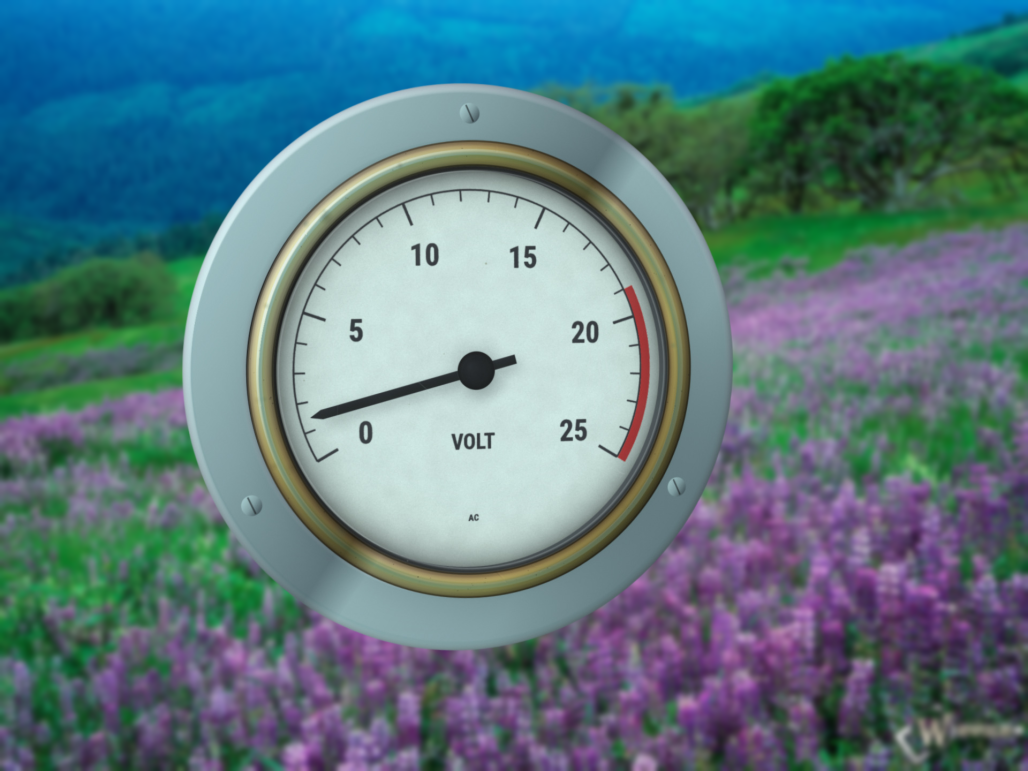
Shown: 1.5V
